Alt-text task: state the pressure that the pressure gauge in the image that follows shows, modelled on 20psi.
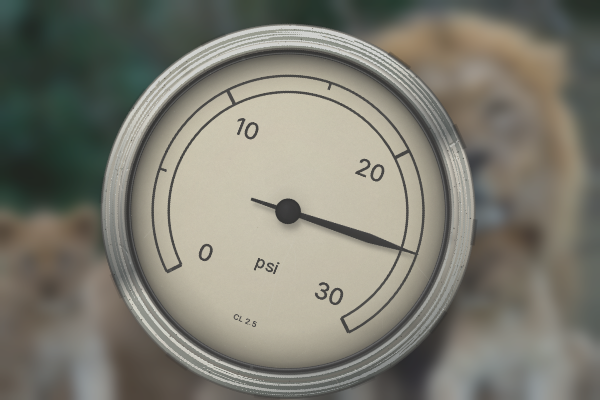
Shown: 25psi
